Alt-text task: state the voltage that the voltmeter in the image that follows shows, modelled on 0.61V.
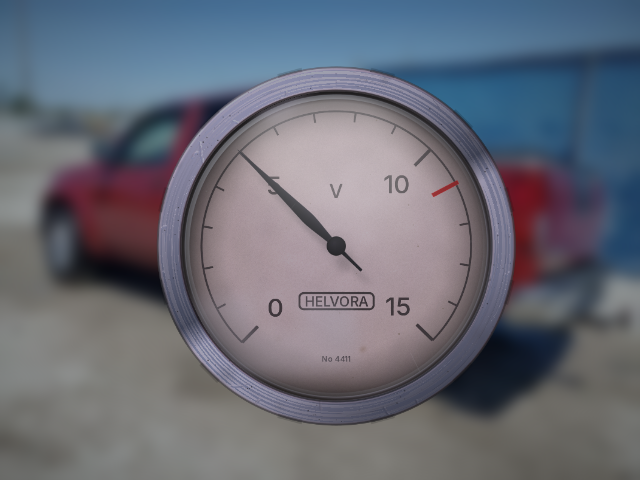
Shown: 5V
